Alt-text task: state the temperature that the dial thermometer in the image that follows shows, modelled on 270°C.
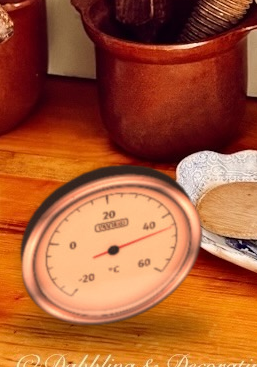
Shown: 44°C
